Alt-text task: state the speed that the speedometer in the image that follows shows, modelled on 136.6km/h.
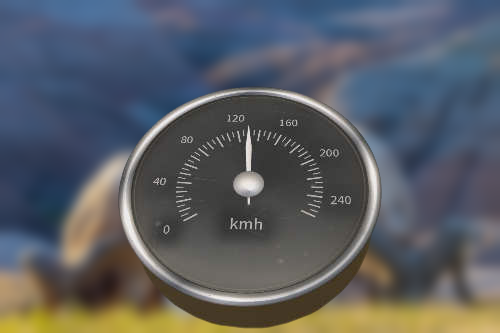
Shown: 130km/h
